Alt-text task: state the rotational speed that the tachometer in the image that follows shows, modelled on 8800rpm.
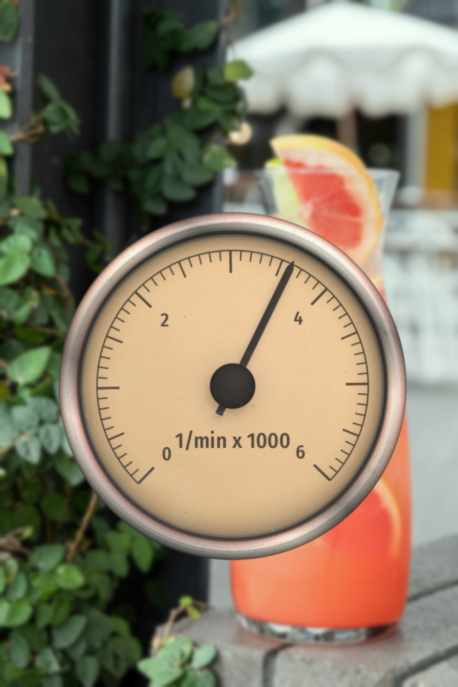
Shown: 3600rpm
